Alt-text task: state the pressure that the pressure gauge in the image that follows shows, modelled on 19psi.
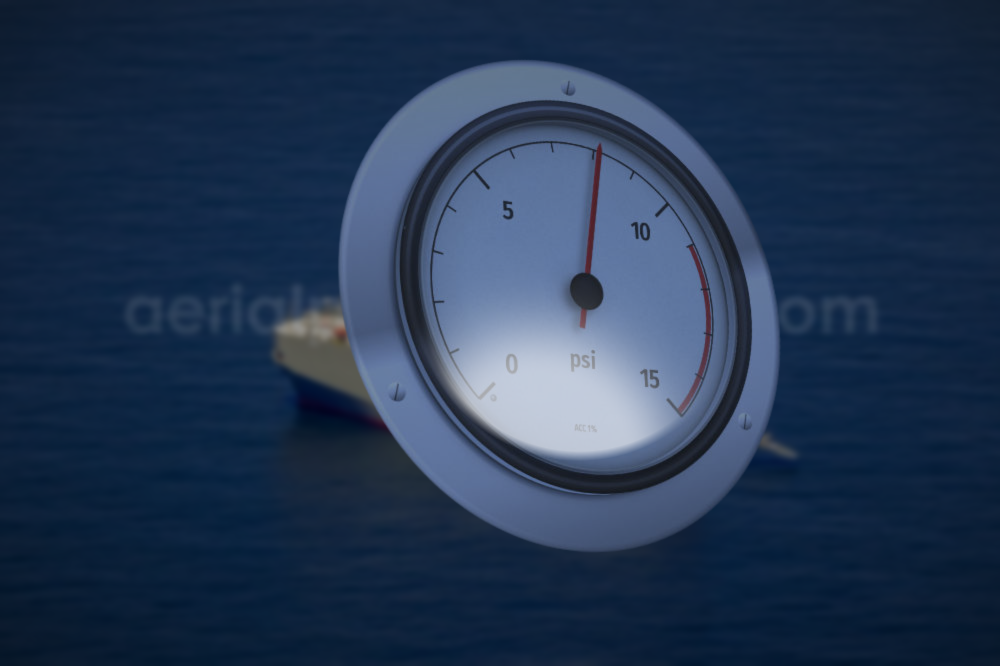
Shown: 8psi
